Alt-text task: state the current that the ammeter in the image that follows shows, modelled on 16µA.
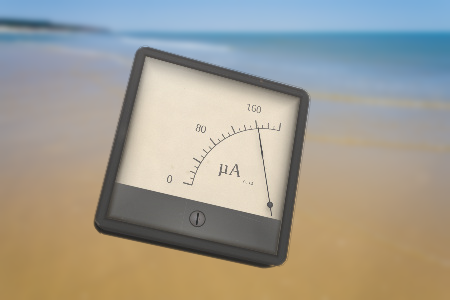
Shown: 160µA
